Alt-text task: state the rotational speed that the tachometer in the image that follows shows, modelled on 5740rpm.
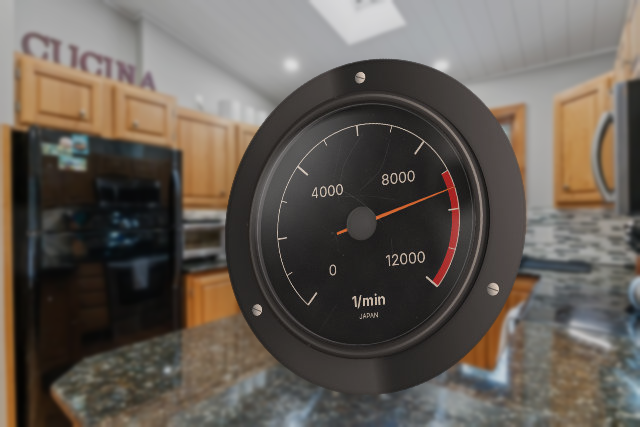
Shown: 9500rpm
